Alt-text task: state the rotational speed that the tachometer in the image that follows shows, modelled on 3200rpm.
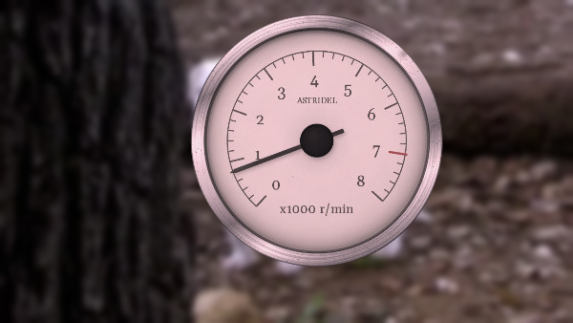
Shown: 800rpm
